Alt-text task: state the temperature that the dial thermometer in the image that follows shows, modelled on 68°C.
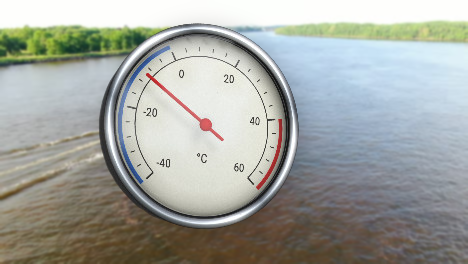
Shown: -10°C
